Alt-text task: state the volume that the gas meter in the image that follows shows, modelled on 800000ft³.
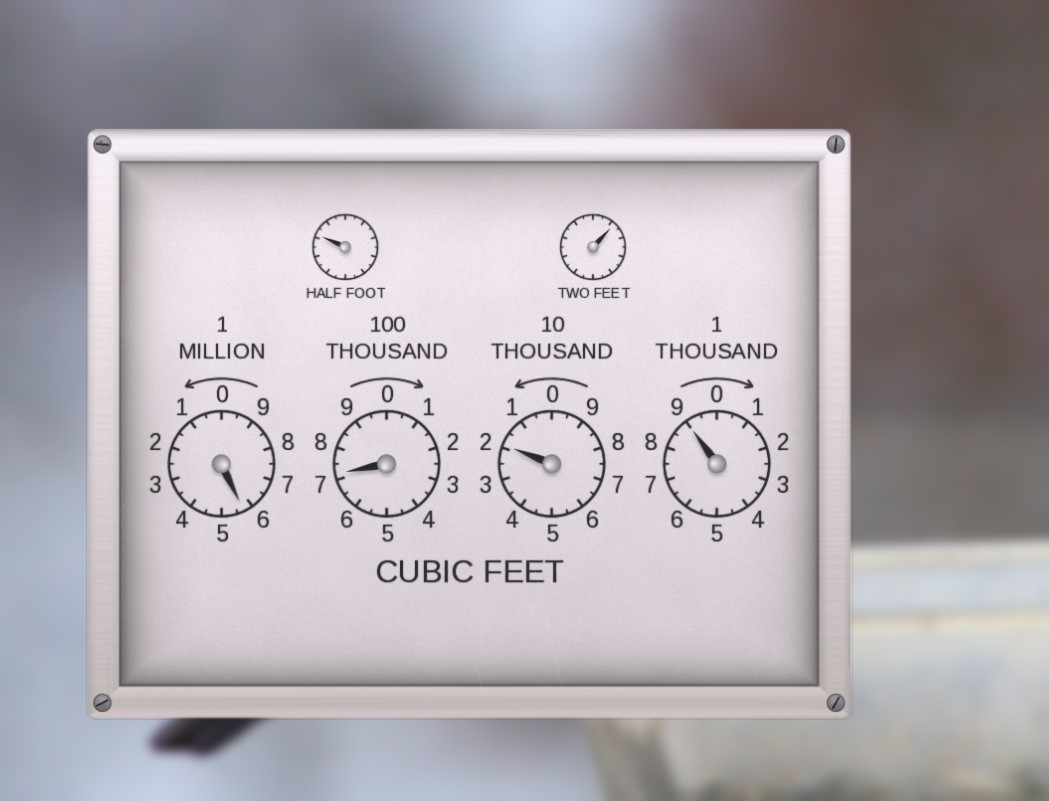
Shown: 571900ft³
